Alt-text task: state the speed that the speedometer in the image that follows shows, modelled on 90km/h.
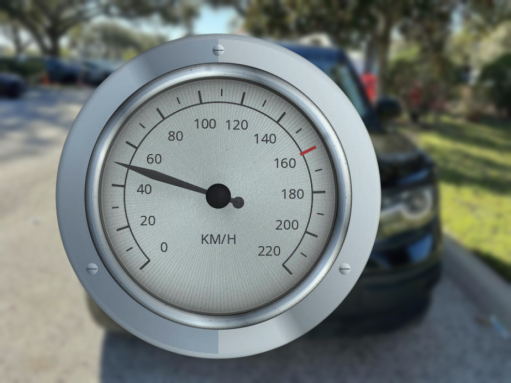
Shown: 50km/h
